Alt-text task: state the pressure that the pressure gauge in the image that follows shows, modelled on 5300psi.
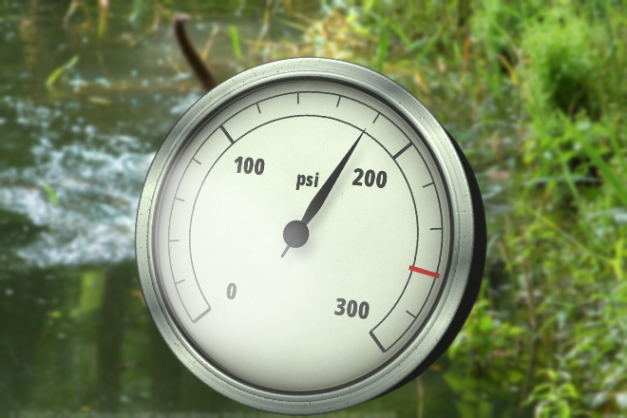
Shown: 180psi
